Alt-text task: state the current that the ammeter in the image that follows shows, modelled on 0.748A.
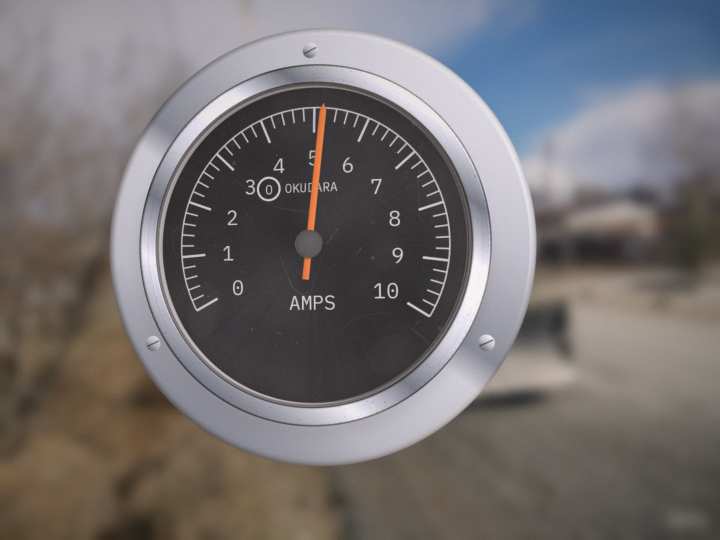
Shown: 5.2A
